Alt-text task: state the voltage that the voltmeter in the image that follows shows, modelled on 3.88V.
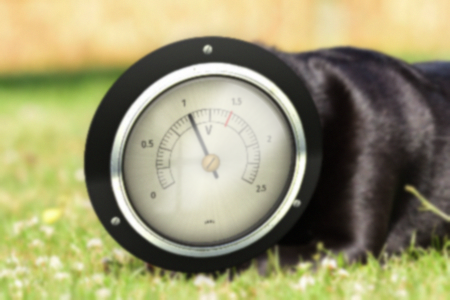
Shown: 1V
